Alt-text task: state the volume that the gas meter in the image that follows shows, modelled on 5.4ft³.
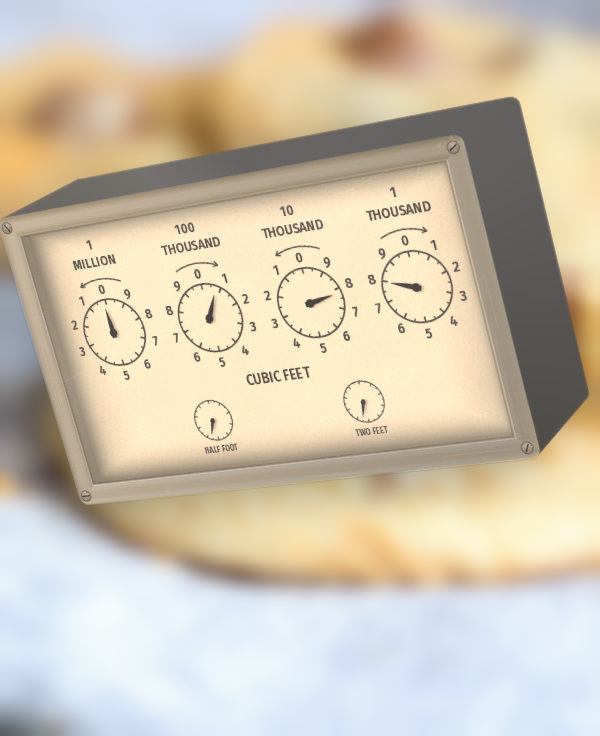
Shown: 7800ft³
